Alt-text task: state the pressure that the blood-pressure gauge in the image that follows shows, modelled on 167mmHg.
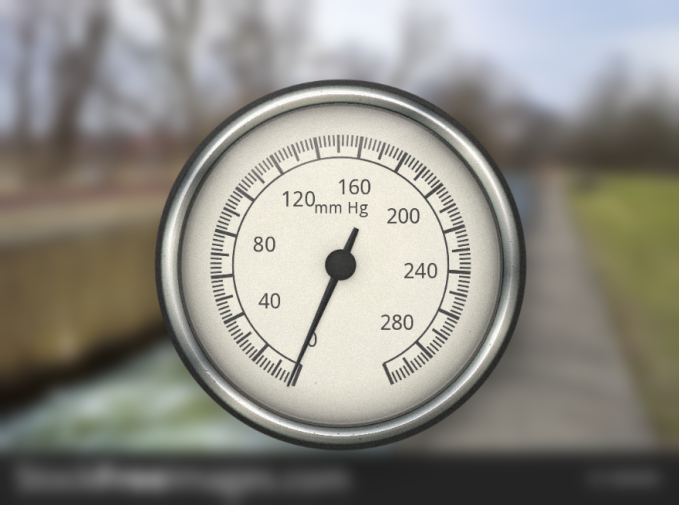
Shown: 2mmHg
